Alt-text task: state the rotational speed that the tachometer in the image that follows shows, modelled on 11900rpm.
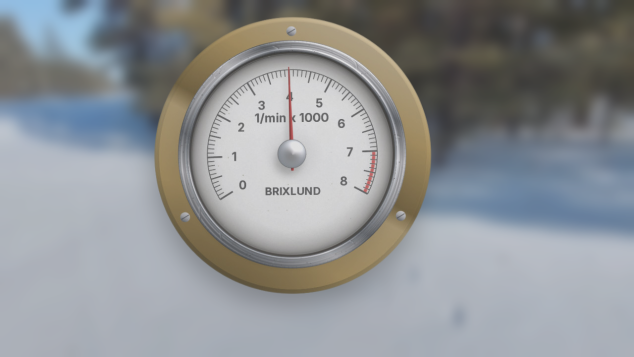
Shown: 4000rpm
